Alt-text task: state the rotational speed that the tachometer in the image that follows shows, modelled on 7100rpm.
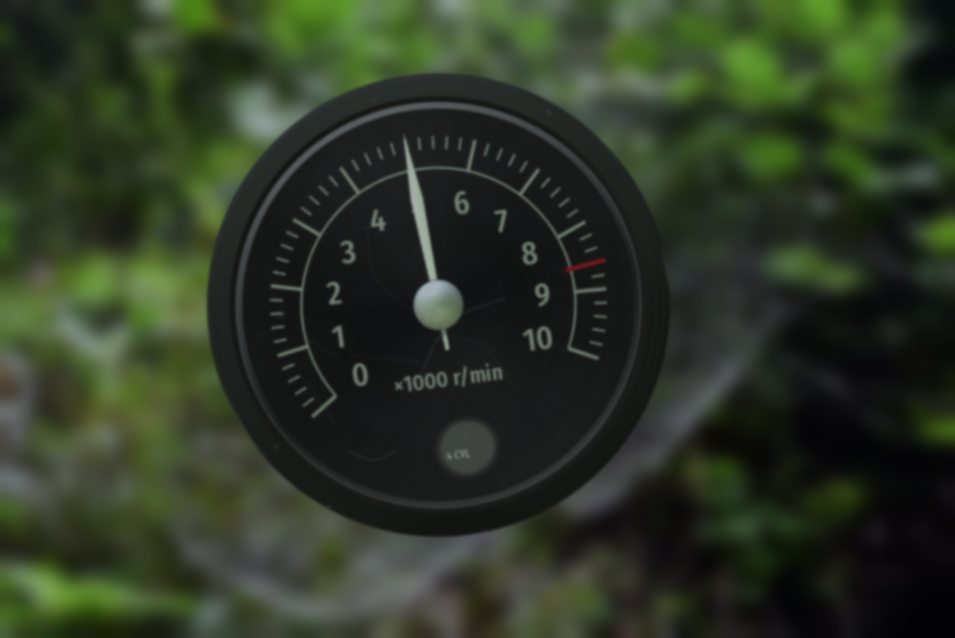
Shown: 5000rpm
